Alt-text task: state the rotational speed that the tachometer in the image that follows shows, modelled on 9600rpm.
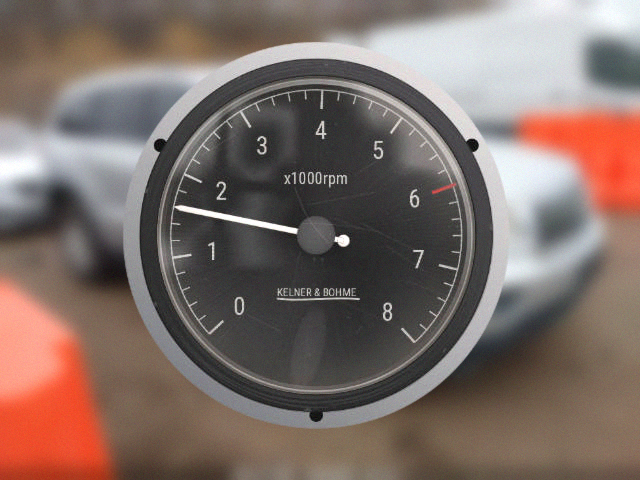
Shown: 1600rpm
